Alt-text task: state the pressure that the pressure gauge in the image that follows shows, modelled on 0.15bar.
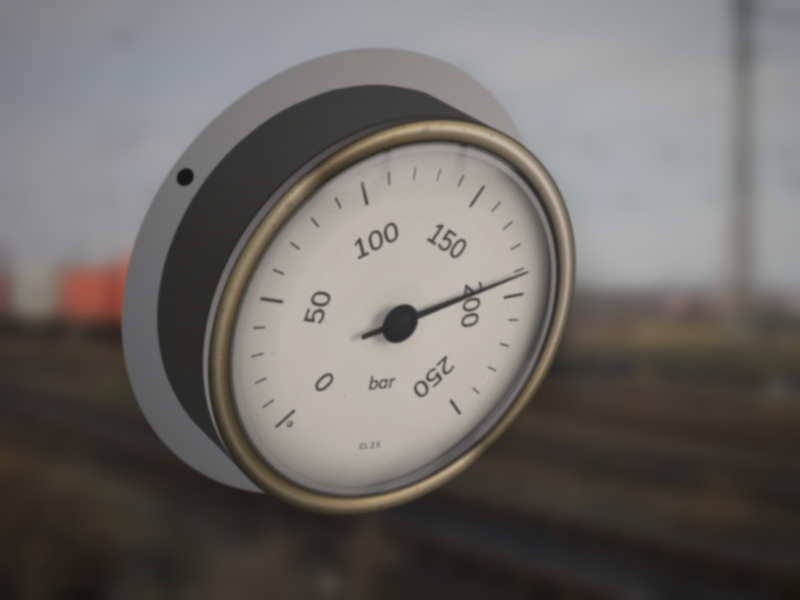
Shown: 190bar
